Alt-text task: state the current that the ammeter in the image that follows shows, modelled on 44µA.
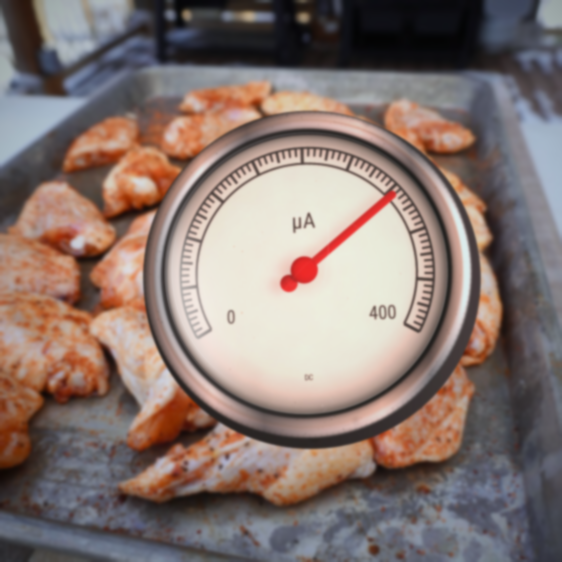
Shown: 285µA
